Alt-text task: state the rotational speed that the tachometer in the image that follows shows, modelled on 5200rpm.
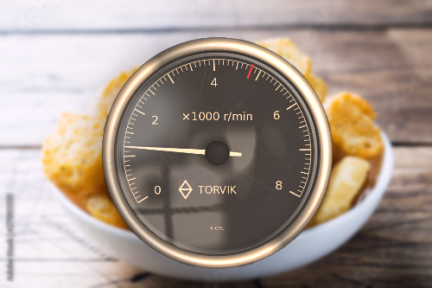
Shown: 1200rpm
